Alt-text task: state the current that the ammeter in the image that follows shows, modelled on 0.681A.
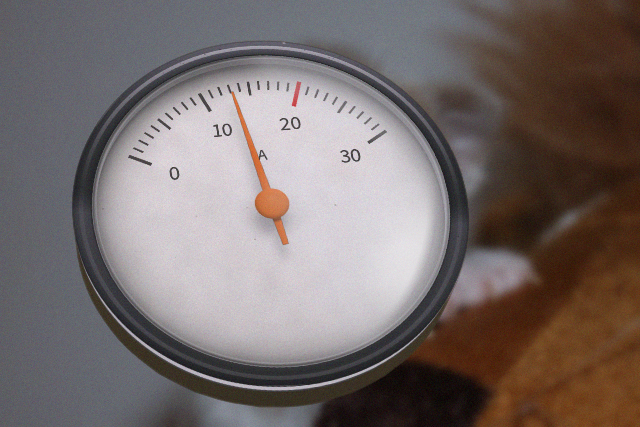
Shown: 13A
